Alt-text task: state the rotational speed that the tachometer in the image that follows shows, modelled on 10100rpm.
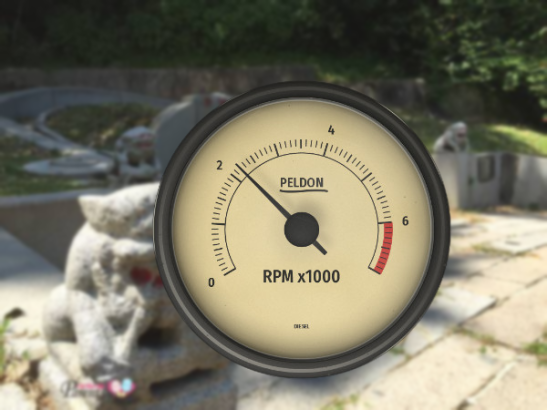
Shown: 2200rpm
